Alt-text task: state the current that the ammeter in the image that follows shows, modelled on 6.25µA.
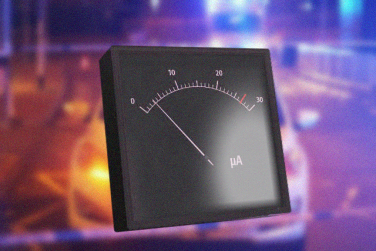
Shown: 3µA
